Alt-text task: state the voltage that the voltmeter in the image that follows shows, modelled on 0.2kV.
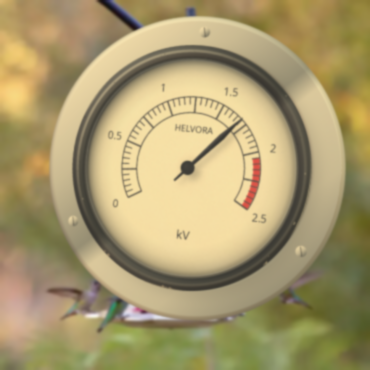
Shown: 1.7kV
